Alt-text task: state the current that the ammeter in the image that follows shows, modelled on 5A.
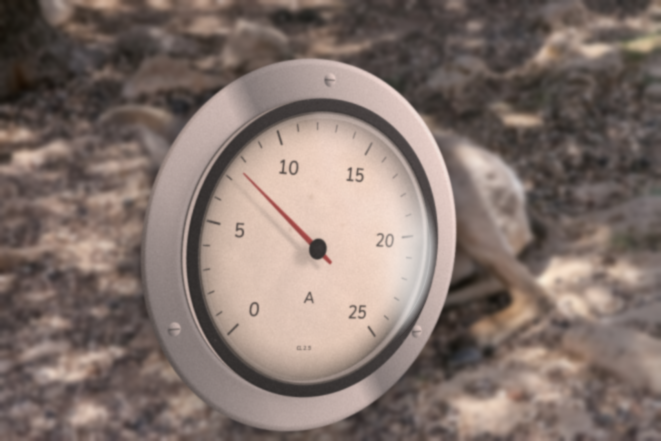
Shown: 7.5A
